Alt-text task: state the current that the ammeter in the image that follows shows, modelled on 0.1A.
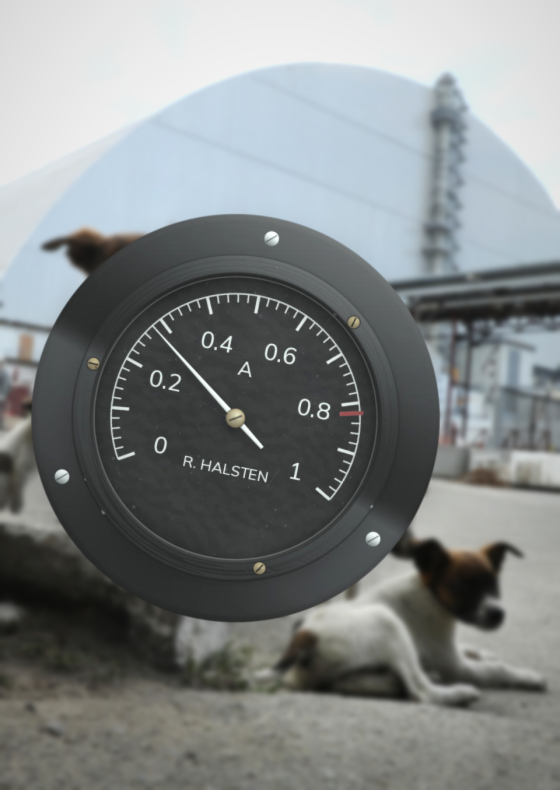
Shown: 0.28A
